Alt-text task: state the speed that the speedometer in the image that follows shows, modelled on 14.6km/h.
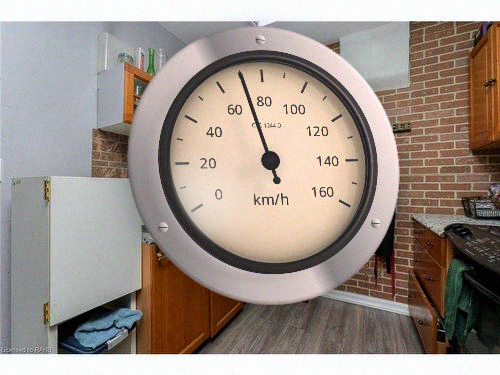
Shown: 70km/h
